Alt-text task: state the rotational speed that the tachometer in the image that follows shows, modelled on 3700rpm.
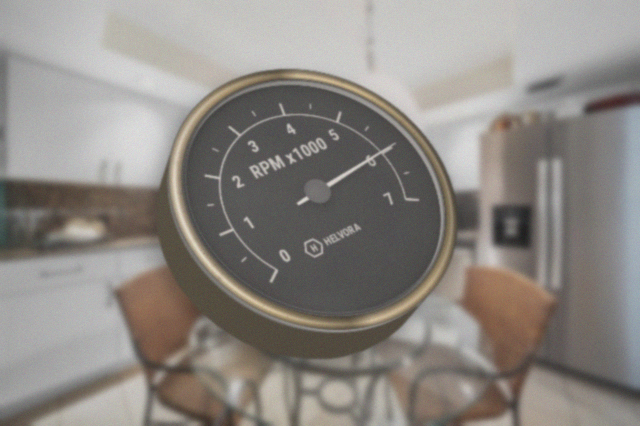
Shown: 6000rpm
